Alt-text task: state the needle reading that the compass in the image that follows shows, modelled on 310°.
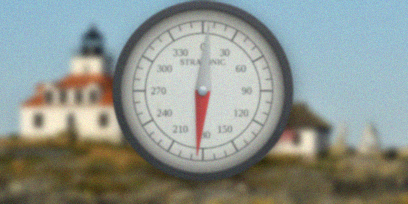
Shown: 185°
